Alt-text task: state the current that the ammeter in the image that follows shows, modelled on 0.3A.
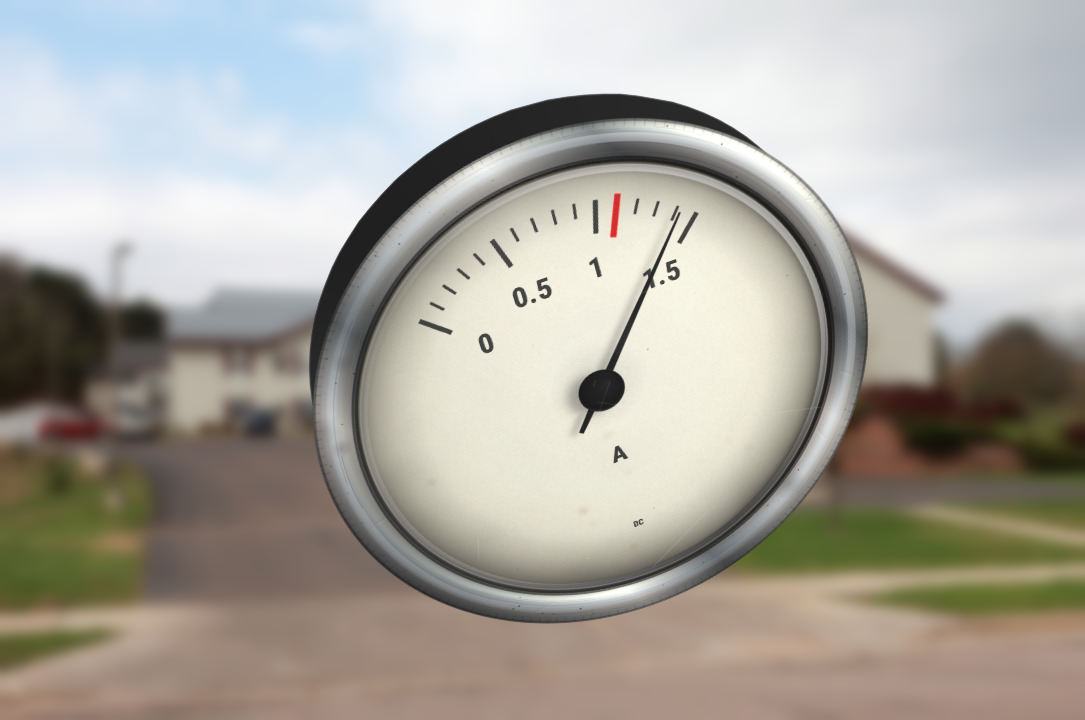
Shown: 1.4A
